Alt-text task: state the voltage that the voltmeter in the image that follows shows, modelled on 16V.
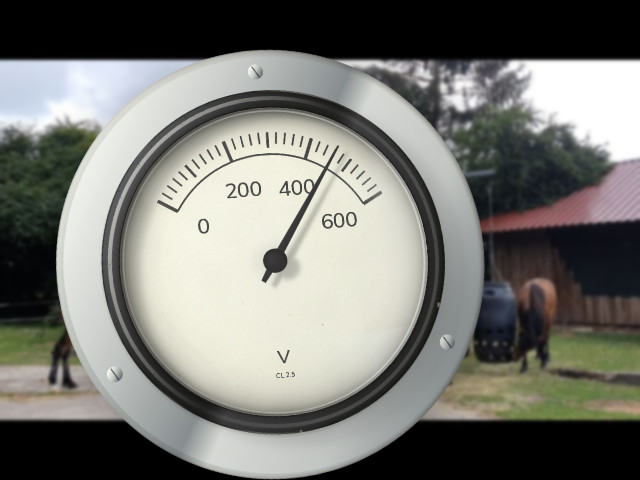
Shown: 460V
